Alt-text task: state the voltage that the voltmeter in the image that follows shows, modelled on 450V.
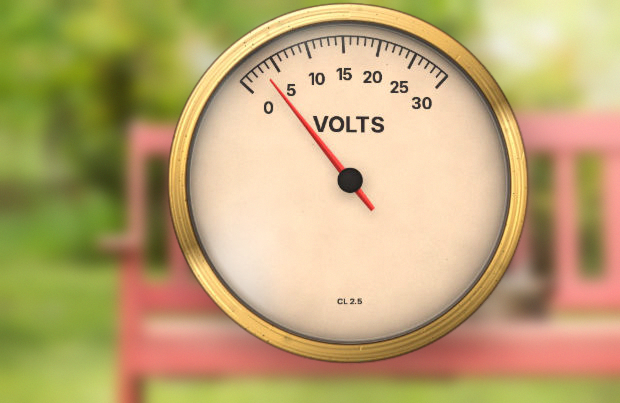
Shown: 3V
